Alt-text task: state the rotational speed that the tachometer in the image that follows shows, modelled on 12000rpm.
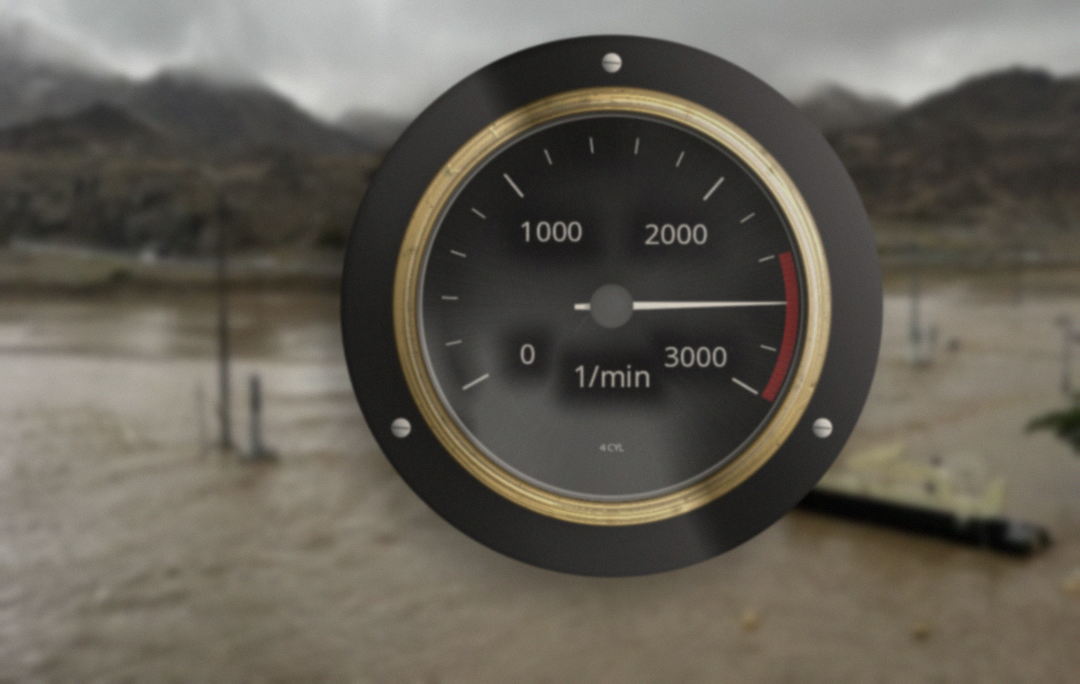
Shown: 2600rpm
